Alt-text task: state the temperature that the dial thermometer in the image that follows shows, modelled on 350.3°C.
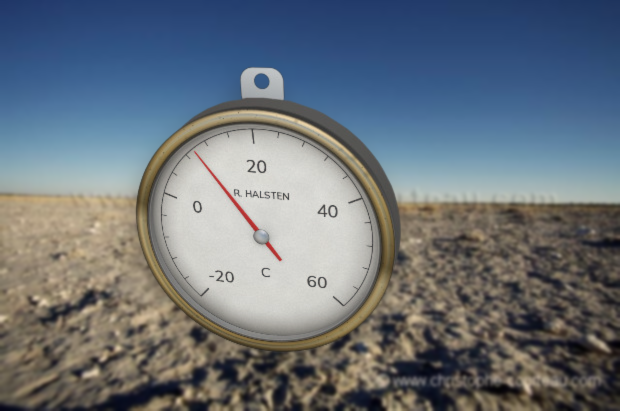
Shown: 10°C
